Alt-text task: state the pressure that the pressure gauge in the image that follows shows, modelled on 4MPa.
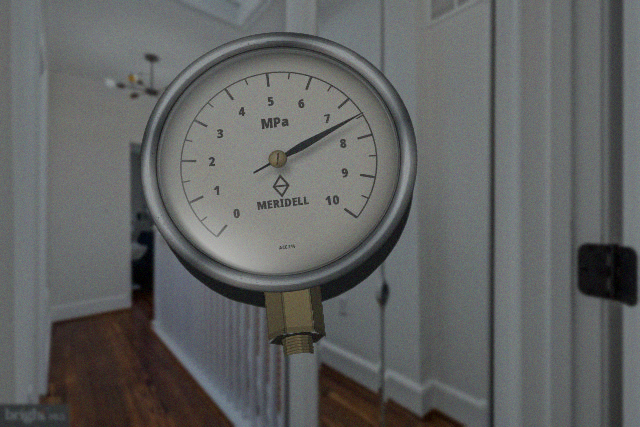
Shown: 7.5MPa
